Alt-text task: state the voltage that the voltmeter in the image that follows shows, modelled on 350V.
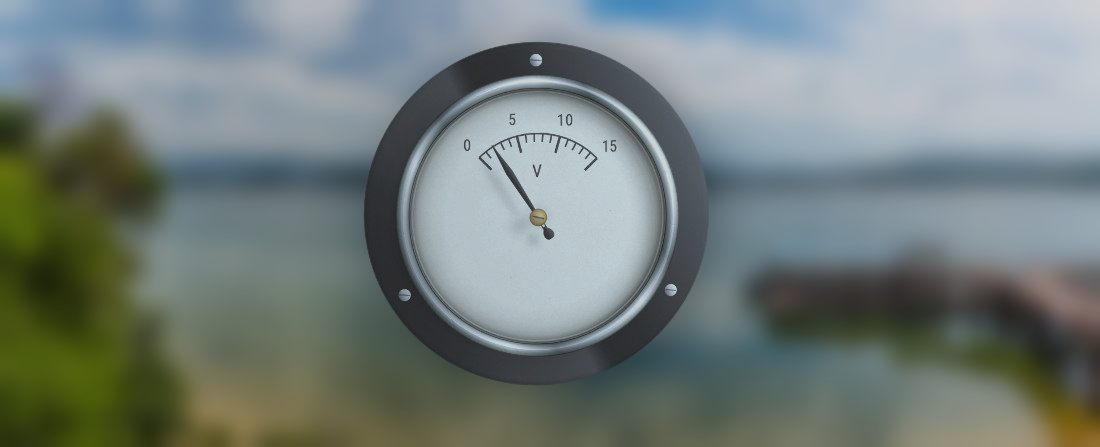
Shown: 2V
